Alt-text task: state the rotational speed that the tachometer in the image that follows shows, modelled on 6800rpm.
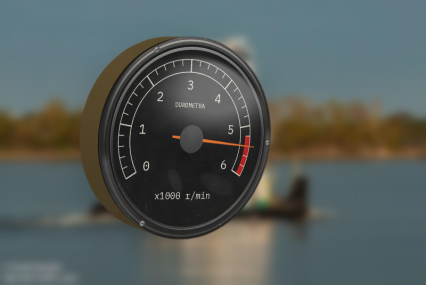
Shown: 5400rpm
